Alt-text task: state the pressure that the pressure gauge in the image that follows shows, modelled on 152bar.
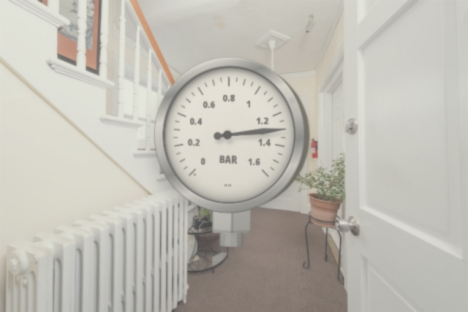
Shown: 1.3bar
